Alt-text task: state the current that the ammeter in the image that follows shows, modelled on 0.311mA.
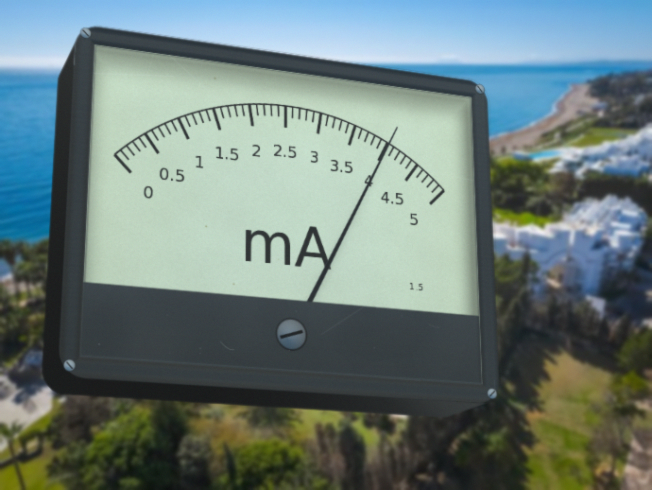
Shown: 4mA
